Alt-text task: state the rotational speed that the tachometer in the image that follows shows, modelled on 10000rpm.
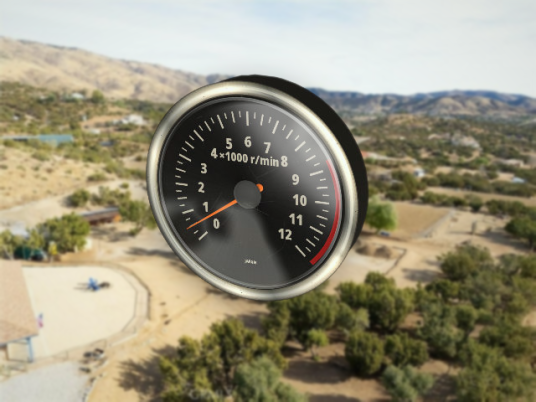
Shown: 500rpm
